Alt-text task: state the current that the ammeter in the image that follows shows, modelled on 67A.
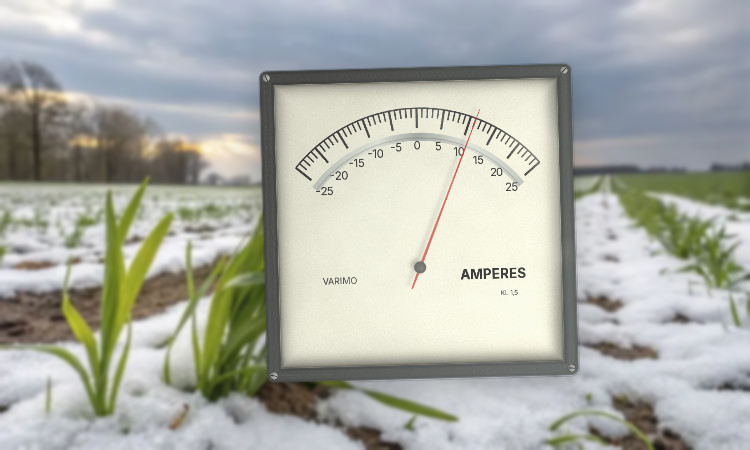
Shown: 11A
